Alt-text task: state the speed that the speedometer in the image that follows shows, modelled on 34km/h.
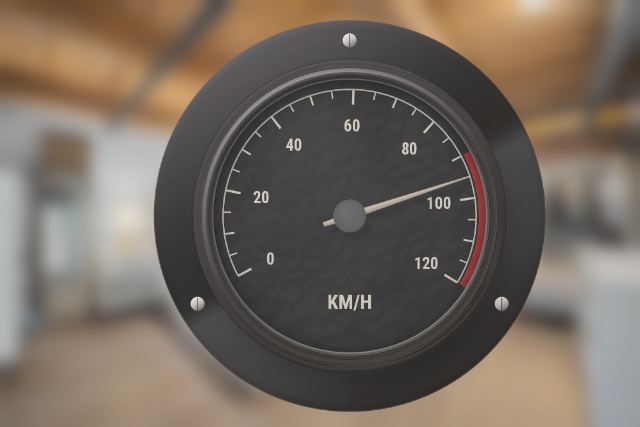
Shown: 95km/h
